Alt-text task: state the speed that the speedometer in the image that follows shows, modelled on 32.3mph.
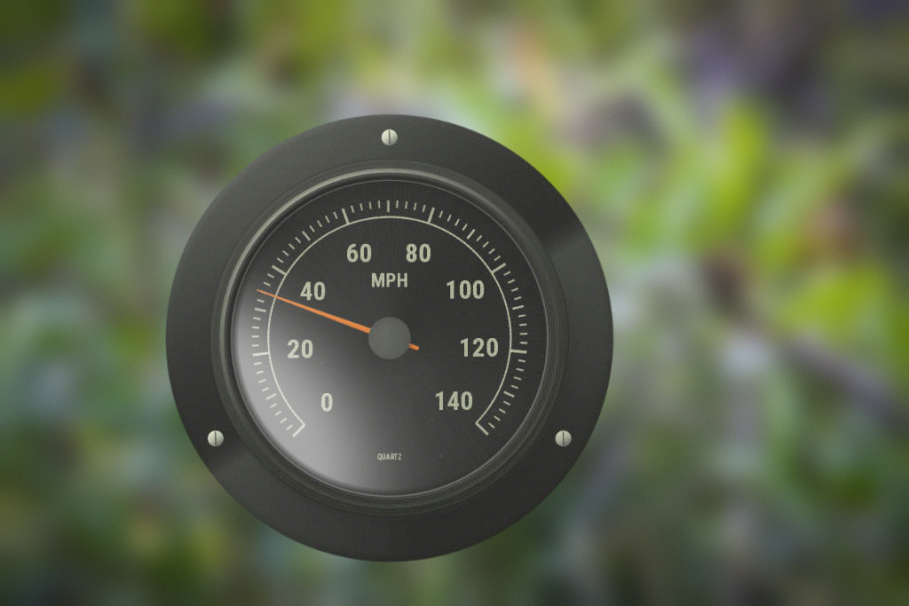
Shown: 34mph
